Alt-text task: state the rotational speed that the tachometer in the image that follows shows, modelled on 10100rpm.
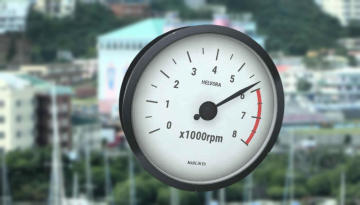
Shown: 5750rpm
